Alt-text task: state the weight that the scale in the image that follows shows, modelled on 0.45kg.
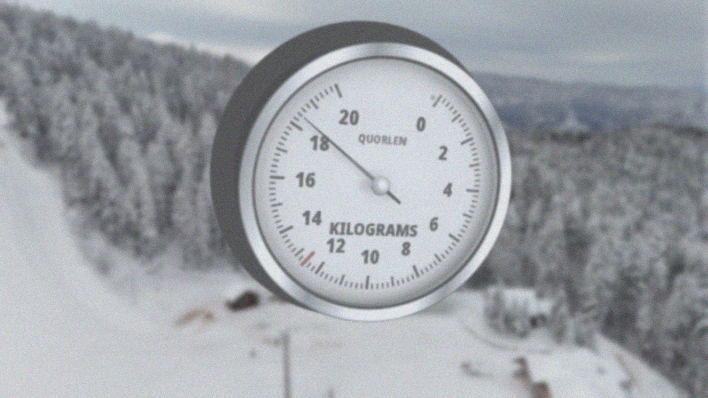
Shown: 18.4kg
